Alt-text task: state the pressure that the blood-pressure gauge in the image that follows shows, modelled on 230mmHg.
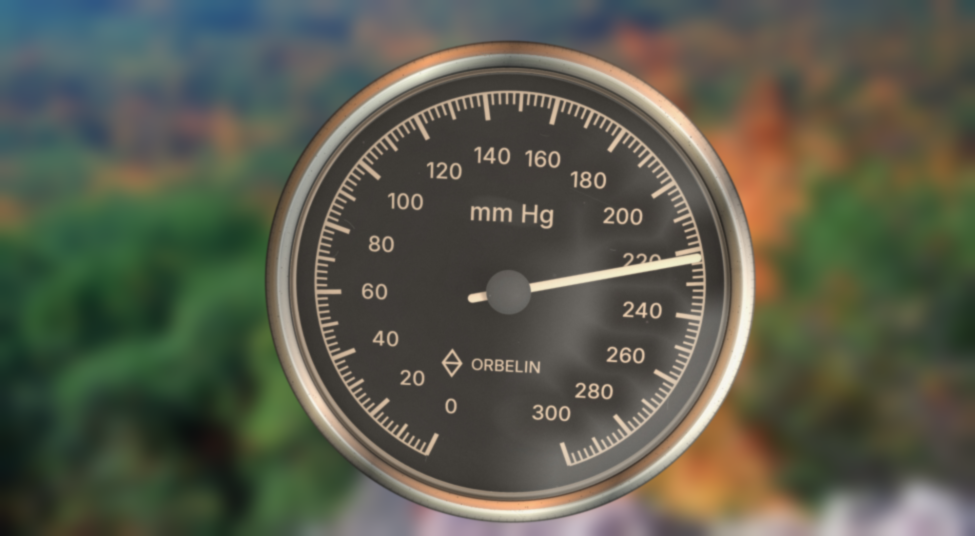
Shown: 222mmHg
